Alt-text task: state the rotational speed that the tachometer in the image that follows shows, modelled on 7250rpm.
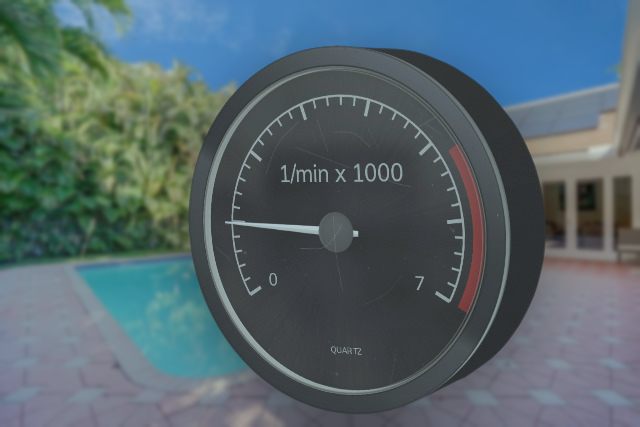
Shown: 1000rpm
